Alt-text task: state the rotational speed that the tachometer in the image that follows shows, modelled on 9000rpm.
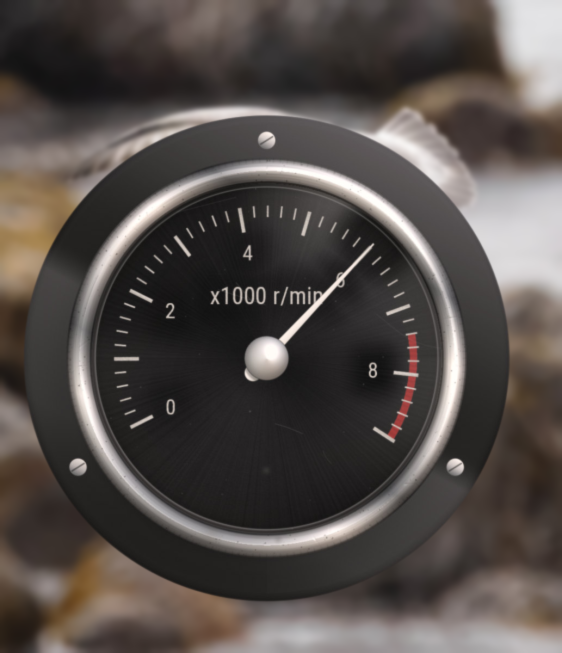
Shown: 6000rpm
